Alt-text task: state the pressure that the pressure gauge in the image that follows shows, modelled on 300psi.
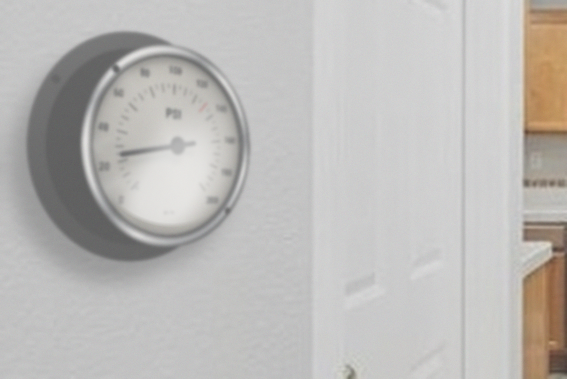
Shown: 25psi
